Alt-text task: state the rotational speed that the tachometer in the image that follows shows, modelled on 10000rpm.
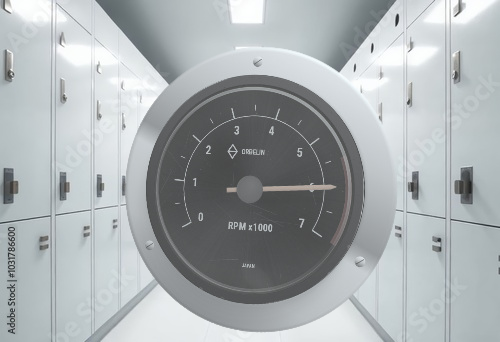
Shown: 6000rpm
